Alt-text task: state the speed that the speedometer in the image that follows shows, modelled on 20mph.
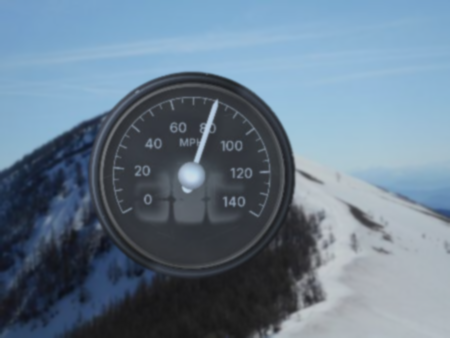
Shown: 80mph
